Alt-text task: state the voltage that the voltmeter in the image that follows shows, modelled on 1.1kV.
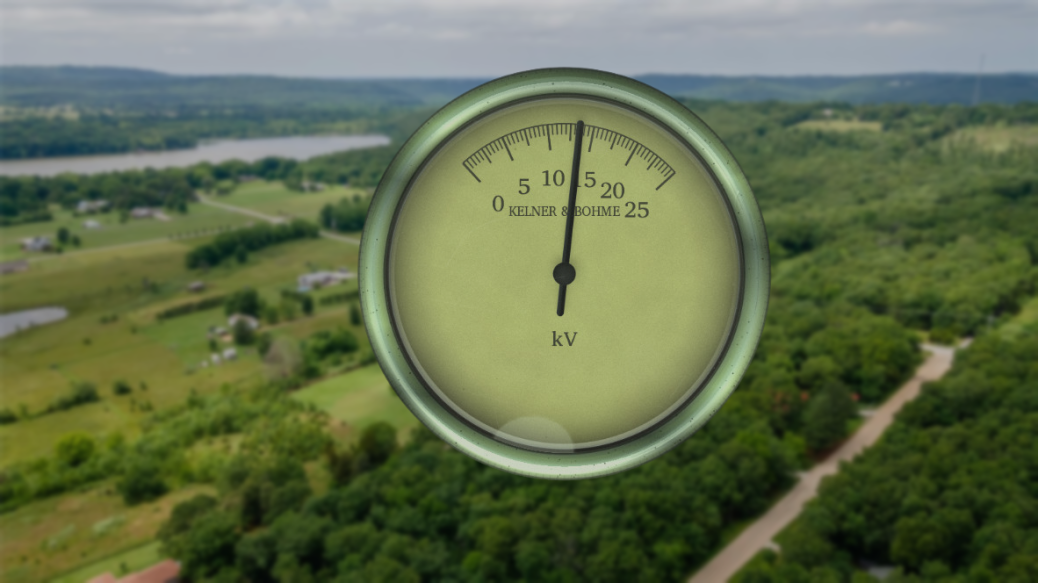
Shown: 13.5kV
